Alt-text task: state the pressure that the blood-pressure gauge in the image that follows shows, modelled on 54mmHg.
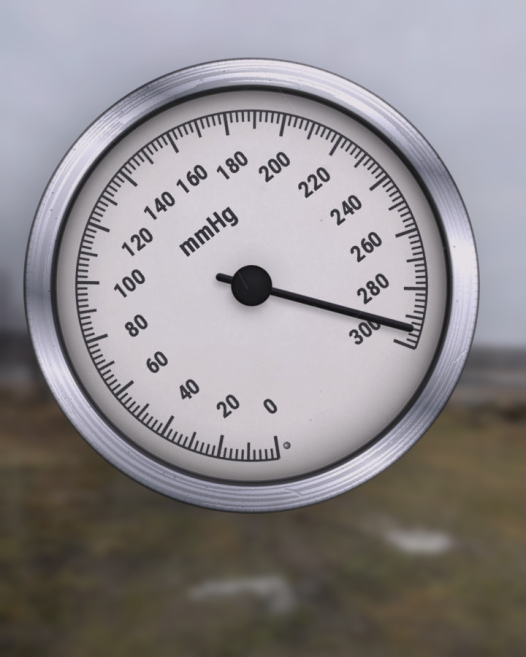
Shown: 294mmHg
